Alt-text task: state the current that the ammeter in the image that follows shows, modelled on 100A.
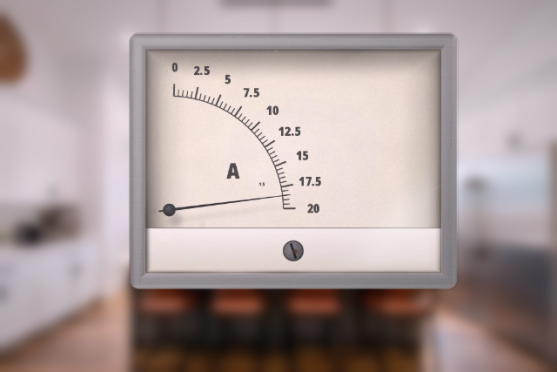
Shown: 18.5A
